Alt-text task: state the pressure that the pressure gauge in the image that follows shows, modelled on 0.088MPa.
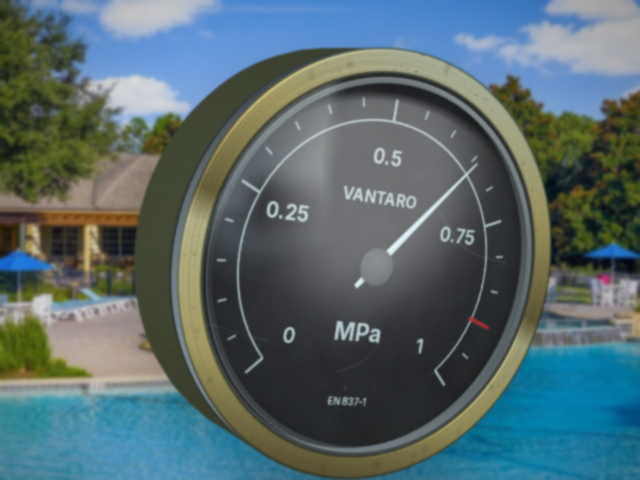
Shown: 0.65MPa
